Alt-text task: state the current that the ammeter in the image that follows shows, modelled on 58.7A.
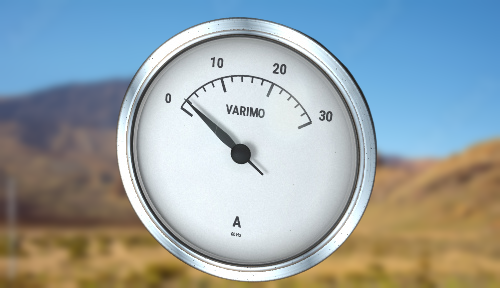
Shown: 2A
